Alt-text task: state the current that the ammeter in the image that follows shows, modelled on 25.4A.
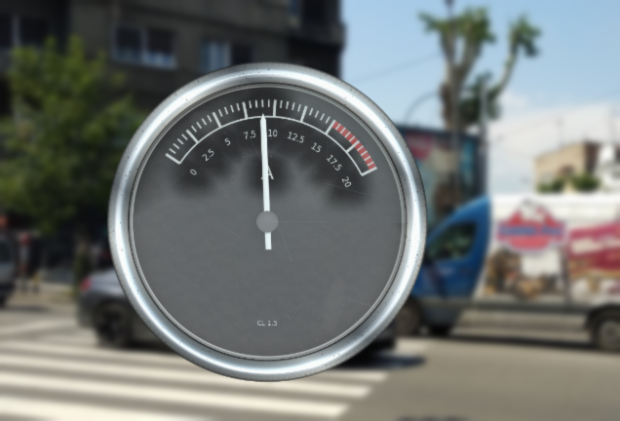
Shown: 9A
